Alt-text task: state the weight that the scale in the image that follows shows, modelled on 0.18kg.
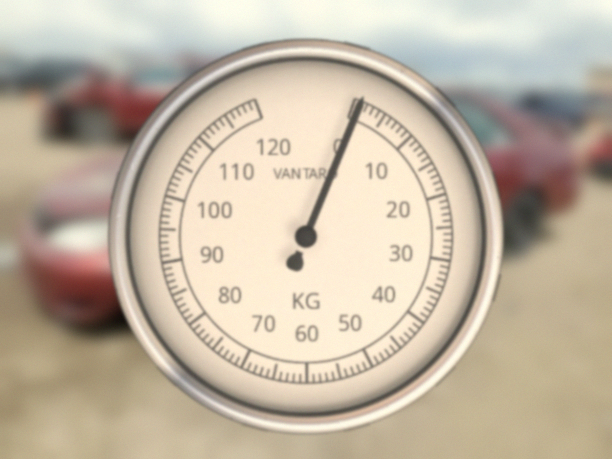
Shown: 1kg
